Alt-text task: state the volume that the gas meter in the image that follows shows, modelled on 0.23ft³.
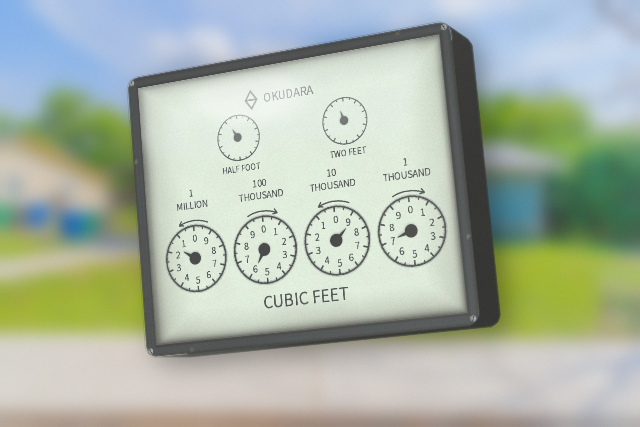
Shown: 158700ft³
